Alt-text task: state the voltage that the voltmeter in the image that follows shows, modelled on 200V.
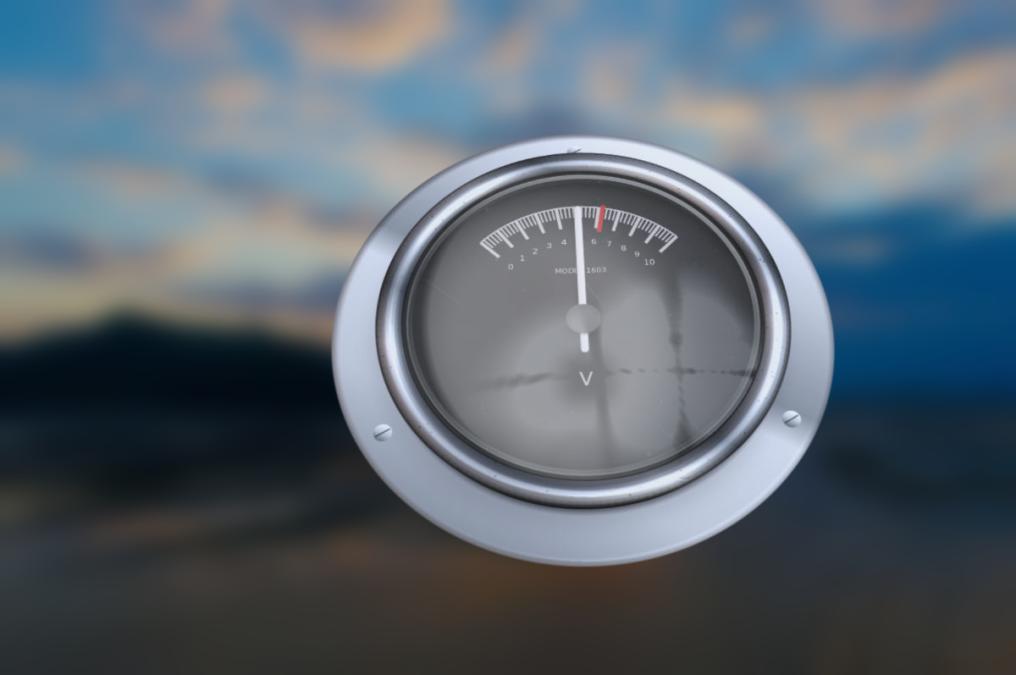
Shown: 5V
